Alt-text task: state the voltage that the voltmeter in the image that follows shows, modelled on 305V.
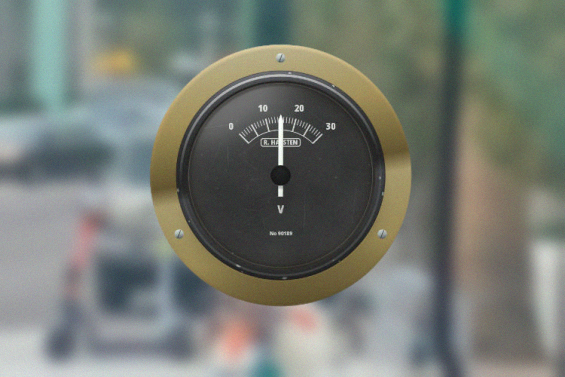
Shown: 15V
